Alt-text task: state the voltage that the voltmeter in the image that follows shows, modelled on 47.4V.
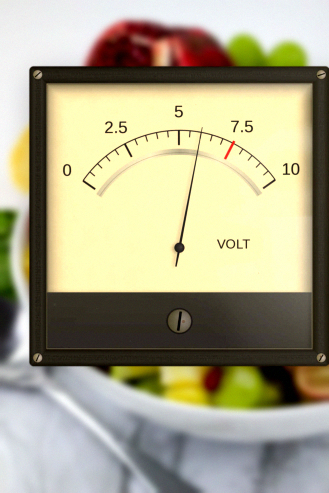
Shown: 6V
